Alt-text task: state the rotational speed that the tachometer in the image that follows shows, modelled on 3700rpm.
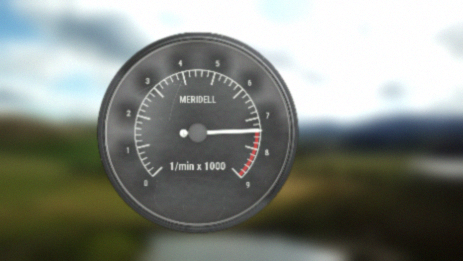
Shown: 7400rpm
